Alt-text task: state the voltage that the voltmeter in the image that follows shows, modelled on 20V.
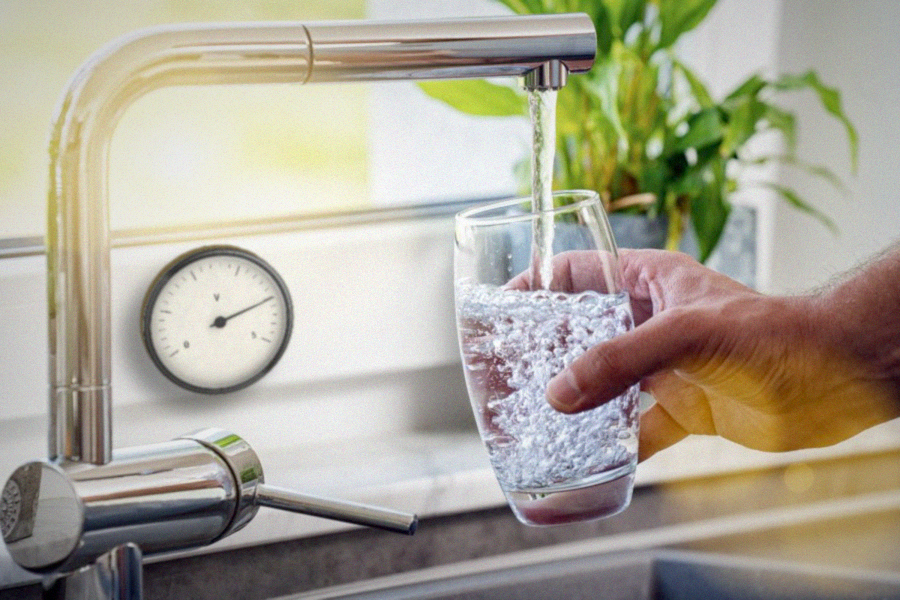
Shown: 4V
